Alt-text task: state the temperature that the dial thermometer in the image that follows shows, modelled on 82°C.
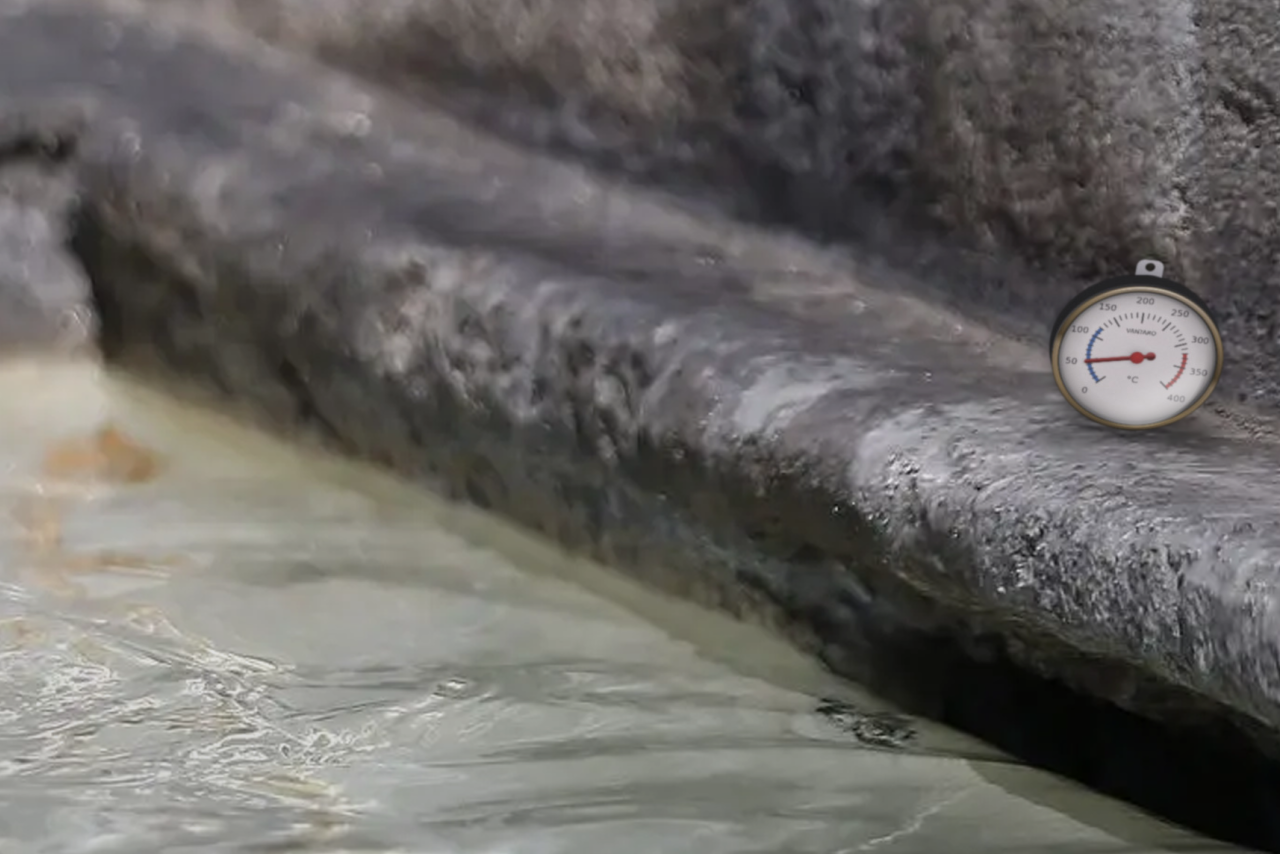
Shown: 50°C
